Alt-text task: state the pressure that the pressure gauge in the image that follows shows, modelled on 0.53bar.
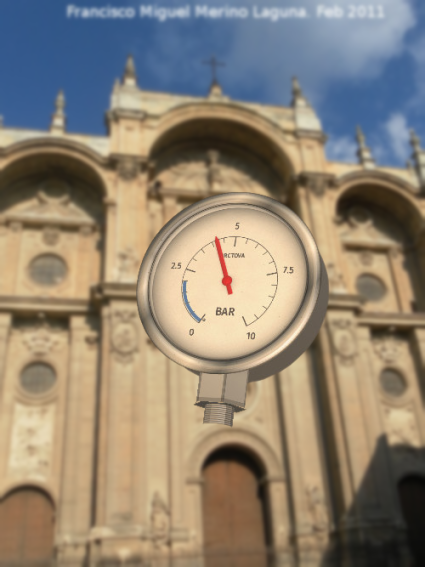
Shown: 4.25bar
